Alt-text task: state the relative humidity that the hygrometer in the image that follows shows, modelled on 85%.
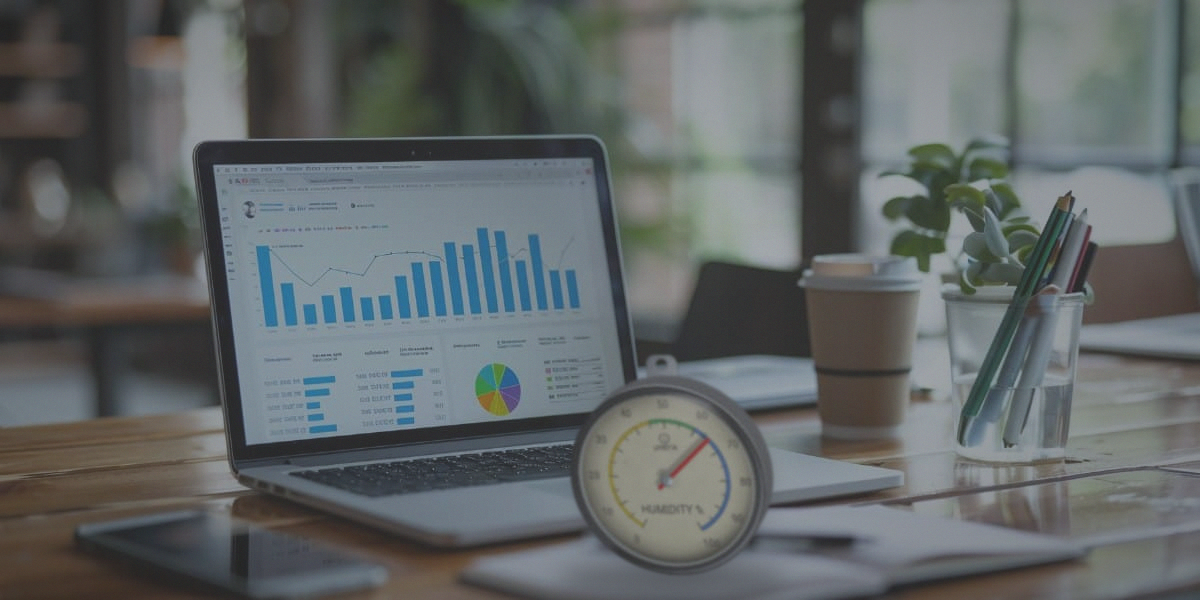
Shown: 65%
